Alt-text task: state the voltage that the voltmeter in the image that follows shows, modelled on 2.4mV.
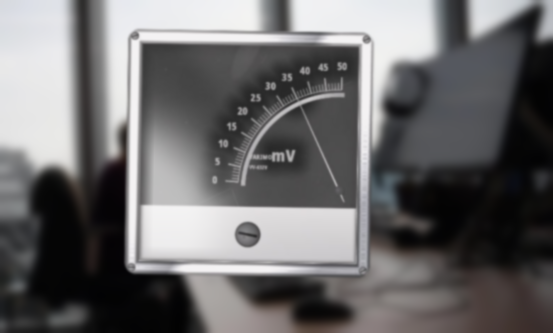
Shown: 35mV
